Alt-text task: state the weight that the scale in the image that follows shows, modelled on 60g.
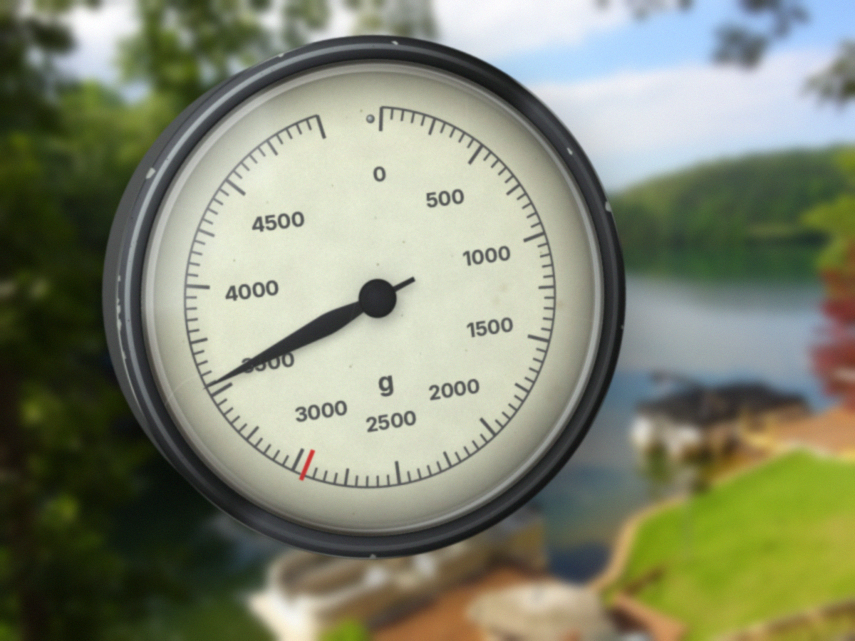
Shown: 3550g
